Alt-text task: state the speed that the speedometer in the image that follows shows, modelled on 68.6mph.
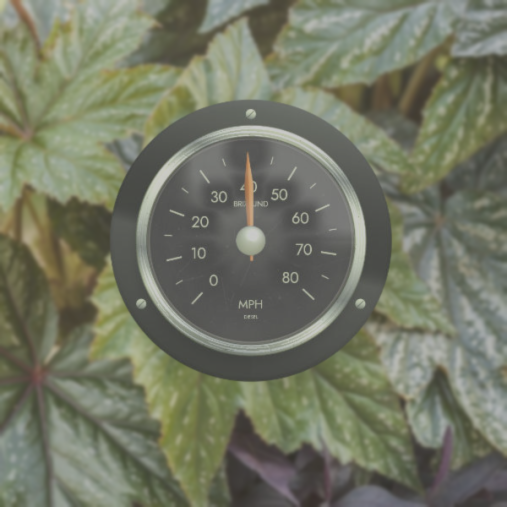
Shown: 40mph
